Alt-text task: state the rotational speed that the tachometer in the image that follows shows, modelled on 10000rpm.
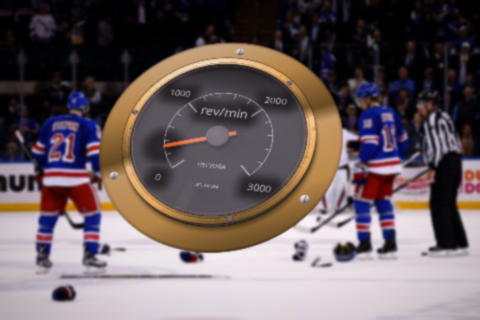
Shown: 300rpm
